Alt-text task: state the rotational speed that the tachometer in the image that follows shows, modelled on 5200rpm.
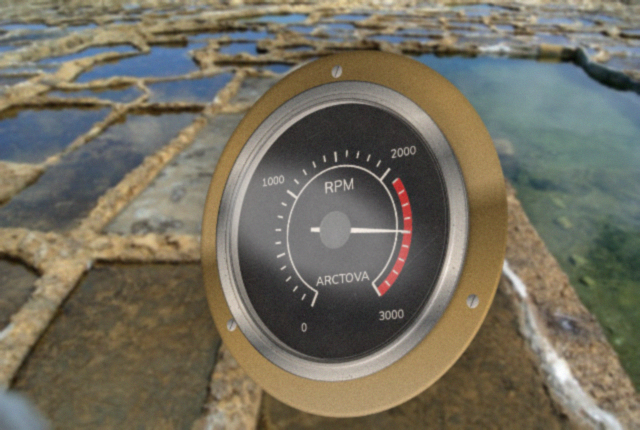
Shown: 2500rpm
